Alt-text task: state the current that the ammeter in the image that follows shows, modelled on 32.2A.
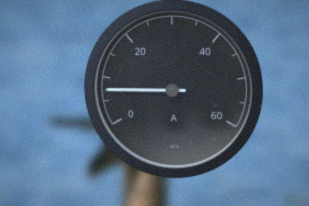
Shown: 7.5A
